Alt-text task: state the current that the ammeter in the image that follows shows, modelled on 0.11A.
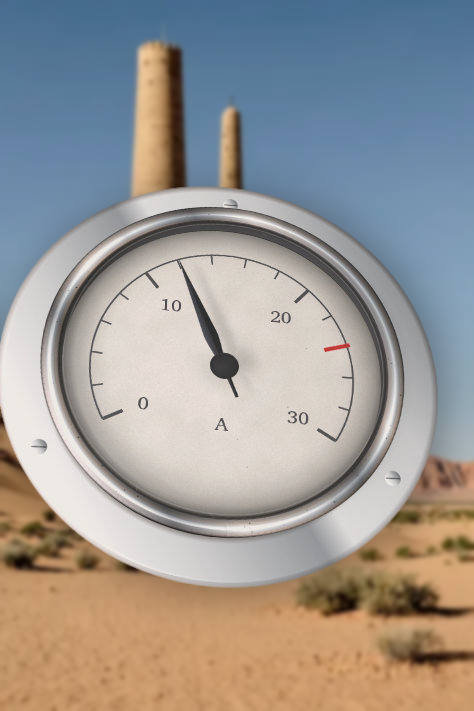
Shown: 12A
